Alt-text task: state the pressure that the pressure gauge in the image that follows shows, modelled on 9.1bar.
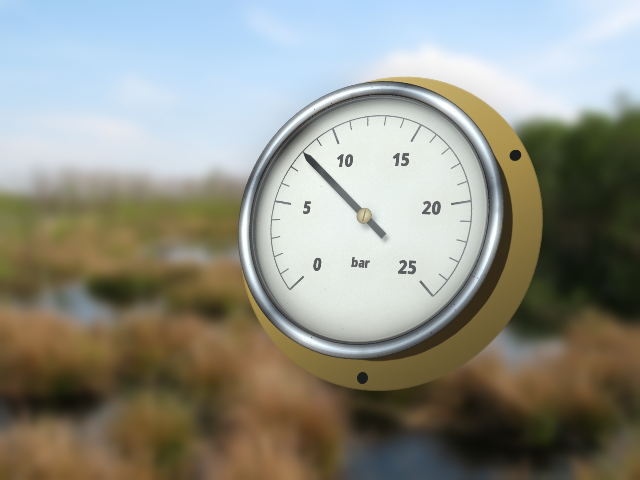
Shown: 8bar
